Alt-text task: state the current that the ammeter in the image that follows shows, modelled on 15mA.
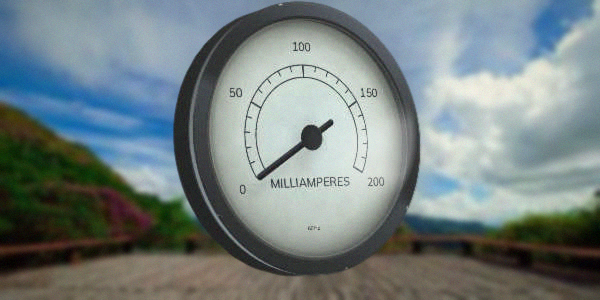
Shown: 0mA
